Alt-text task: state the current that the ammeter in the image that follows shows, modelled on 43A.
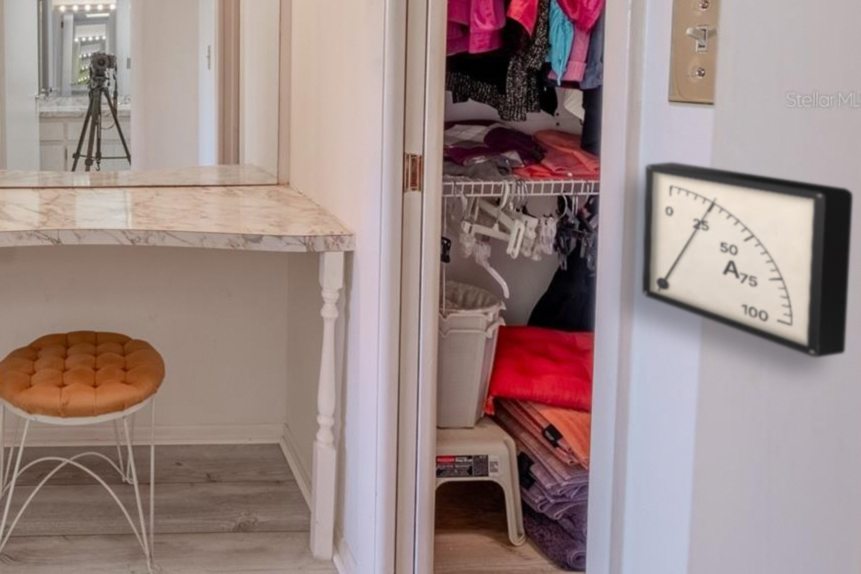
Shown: 25A
